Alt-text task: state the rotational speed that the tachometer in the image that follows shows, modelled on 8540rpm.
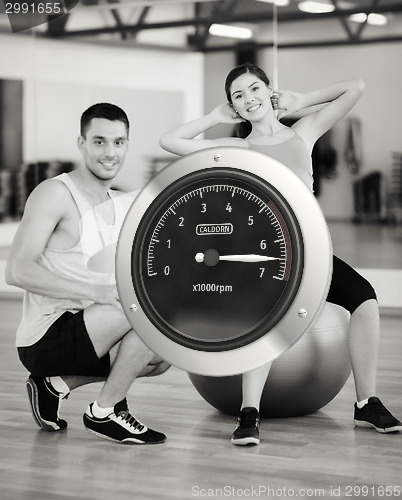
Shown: 6500rpm
